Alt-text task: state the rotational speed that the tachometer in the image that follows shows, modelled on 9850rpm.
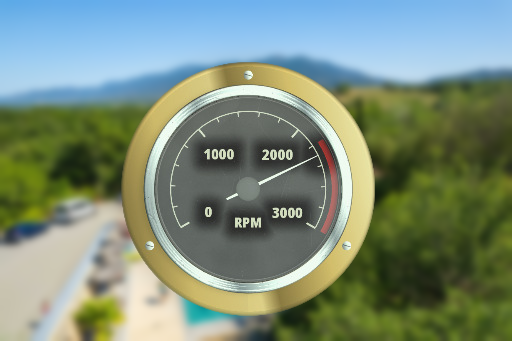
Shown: 2300rpm
